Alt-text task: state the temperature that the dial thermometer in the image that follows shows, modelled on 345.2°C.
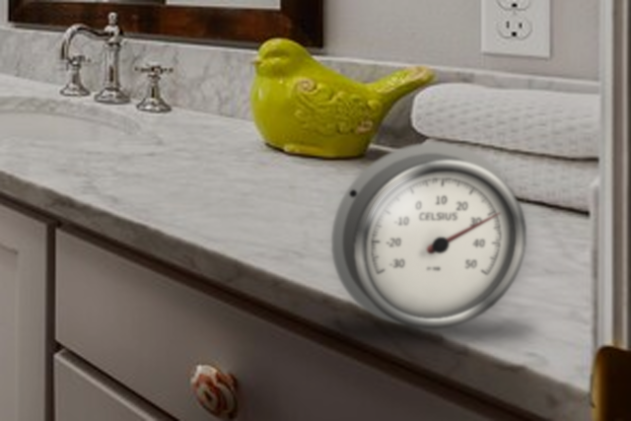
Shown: 30°C
